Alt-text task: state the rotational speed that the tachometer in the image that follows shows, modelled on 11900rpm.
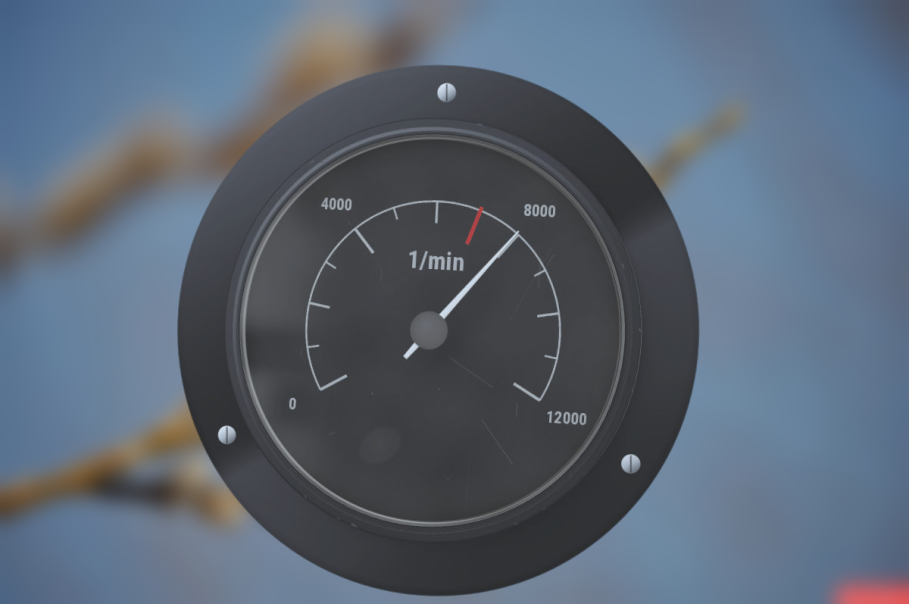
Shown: 8000rpm
